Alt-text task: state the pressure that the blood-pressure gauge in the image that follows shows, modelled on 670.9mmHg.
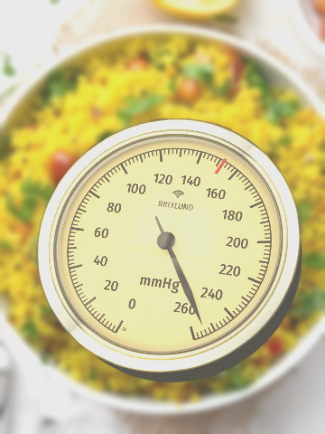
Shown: 254mmHg
